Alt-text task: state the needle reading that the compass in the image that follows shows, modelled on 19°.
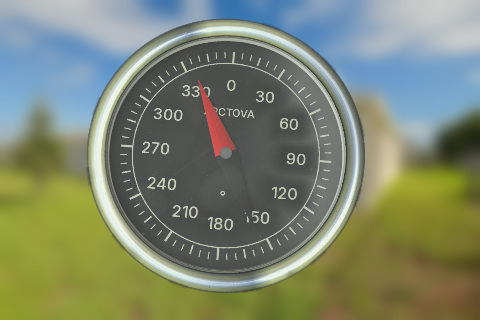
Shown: 335°
